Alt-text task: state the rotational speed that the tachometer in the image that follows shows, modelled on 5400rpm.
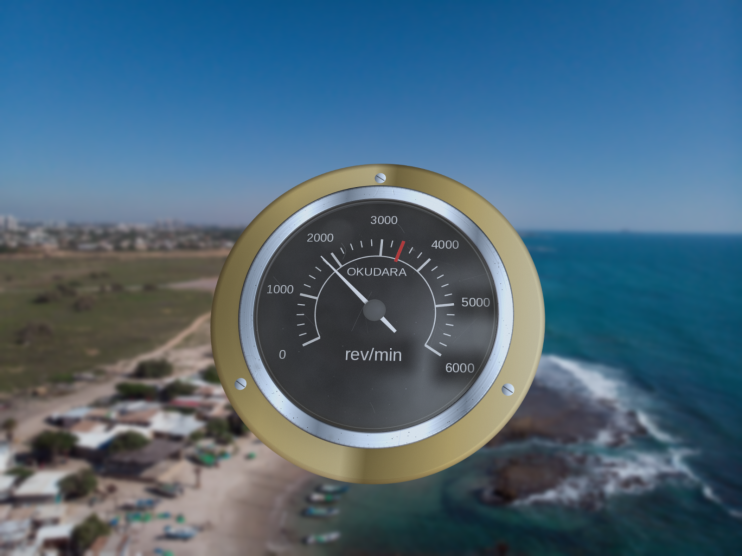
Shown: 1800rpm
